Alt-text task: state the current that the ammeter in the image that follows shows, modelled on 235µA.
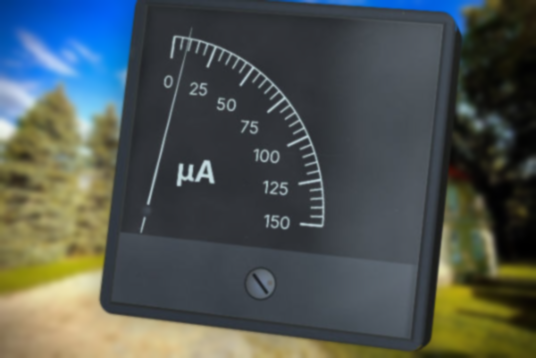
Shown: 10µA
